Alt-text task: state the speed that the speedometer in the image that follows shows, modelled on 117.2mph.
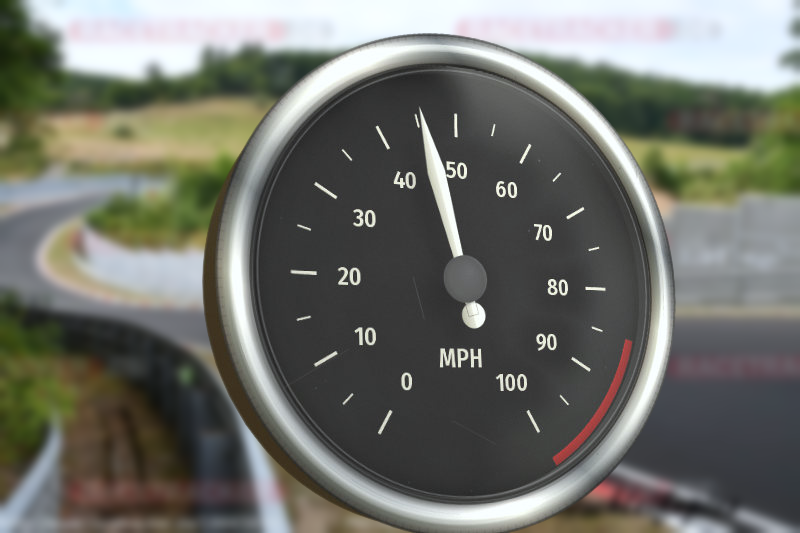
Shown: 45mph
